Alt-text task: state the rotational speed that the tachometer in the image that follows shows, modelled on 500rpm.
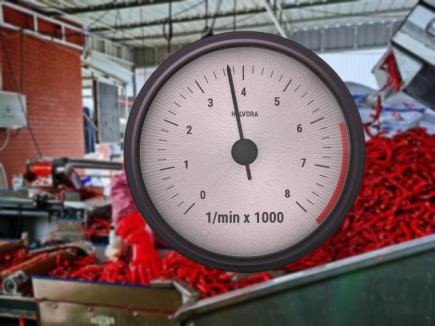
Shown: 3700rpm
